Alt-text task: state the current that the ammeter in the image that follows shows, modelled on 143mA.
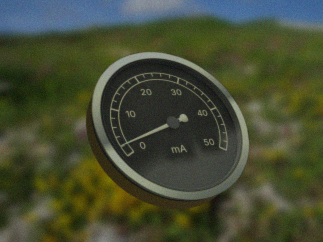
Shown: 2mA
